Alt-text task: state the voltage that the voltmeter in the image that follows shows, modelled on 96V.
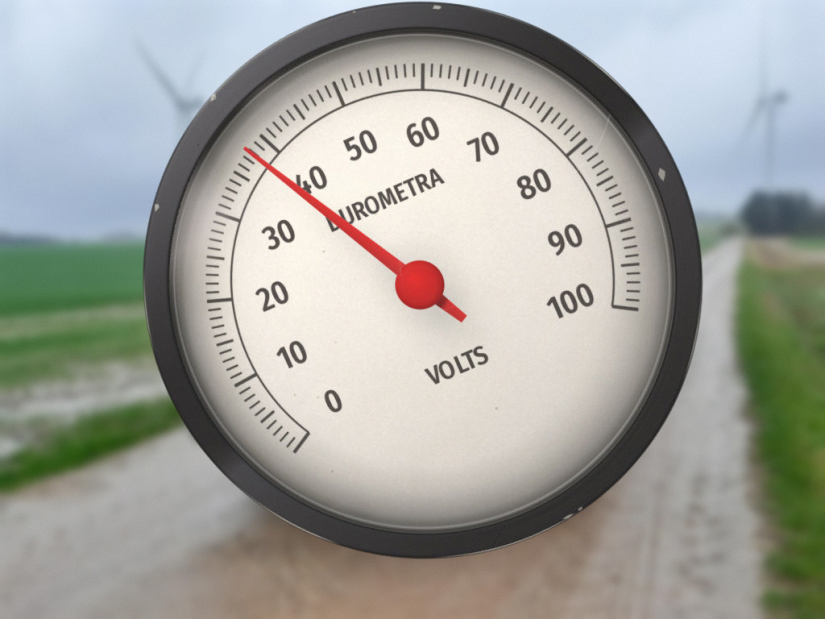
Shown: 38V
